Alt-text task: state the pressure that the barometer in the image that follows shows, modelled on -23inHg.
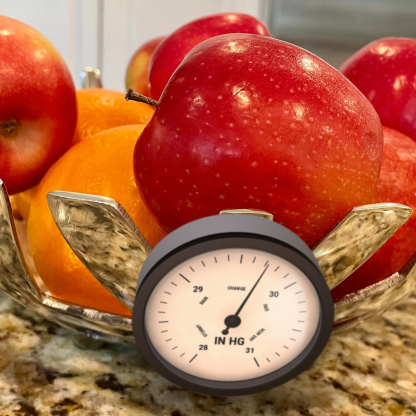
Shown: 29.7inHg
